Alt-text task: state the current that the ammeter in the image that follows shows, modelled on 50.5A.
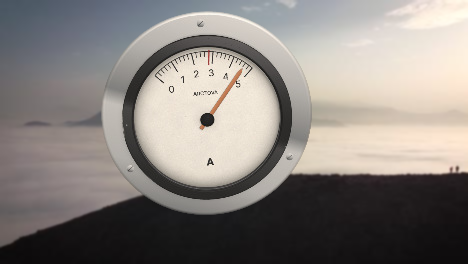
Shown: 4.6A
